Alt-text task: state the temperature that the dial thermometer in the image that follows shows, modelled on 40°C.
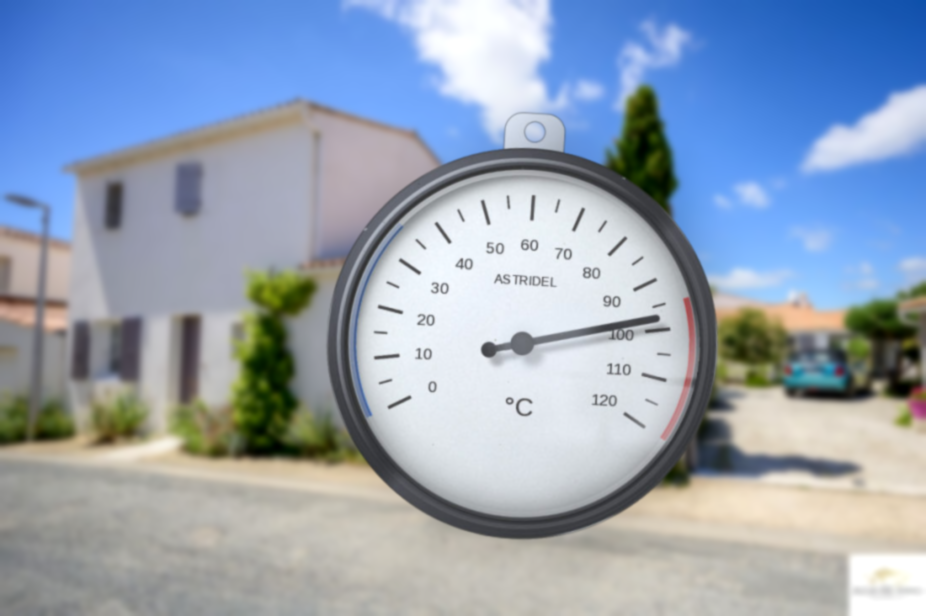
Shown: 97.5°C
